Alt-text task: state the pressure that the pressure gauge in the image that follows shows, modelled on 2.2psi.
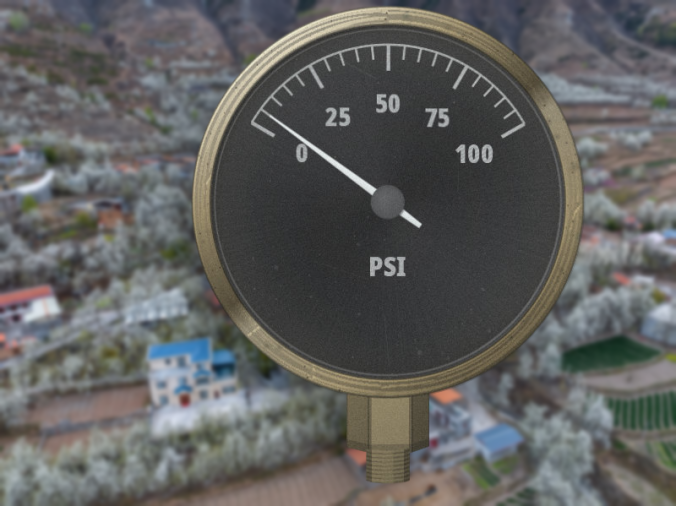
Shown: 5psi
